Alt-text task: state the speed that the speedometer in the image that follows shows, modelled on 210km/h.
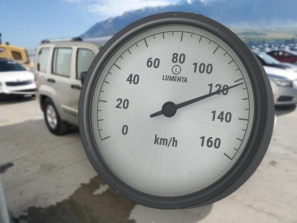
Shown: 122.5km/h
